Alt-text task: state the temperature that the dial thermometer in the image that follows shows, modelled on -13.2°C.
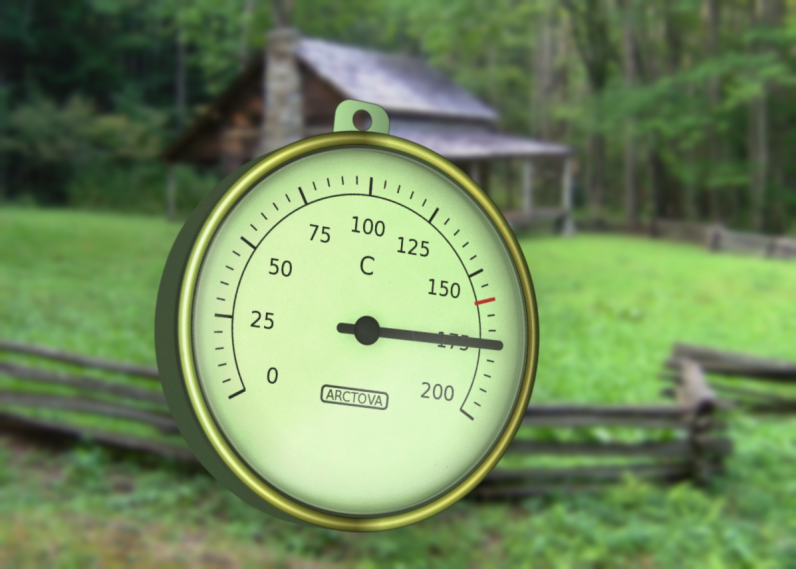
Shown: 175°C
